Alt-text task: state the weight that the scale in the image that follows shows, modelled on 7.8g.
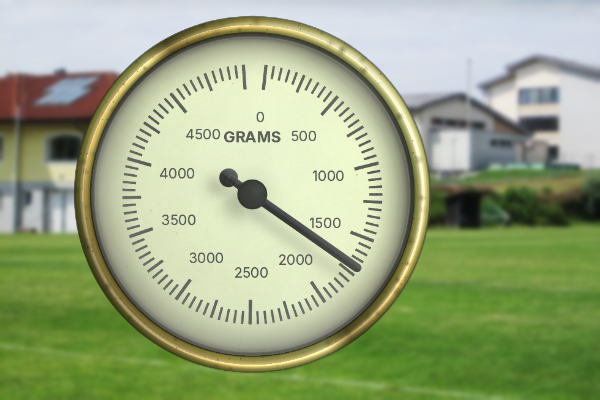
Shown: 1700g
